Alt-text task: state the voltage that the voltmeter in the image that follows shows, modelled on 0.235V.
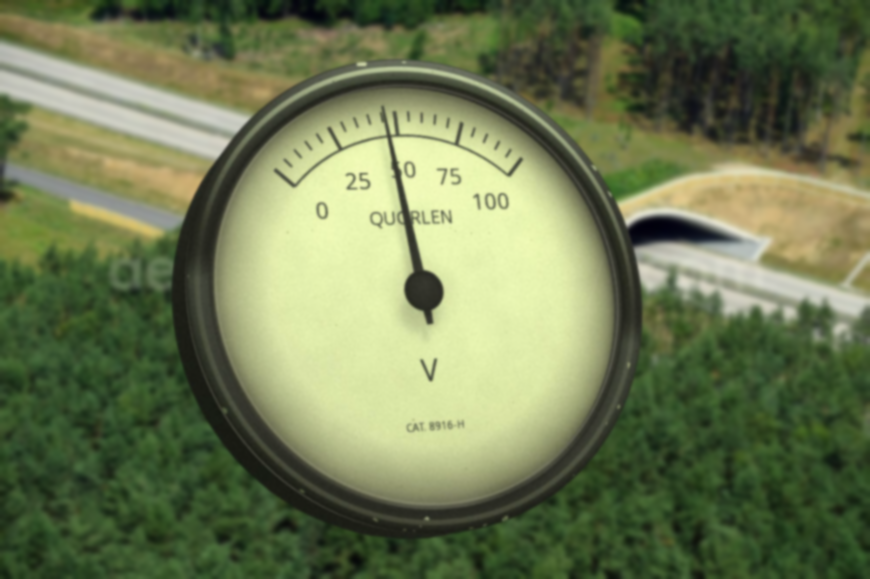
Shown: 45V
